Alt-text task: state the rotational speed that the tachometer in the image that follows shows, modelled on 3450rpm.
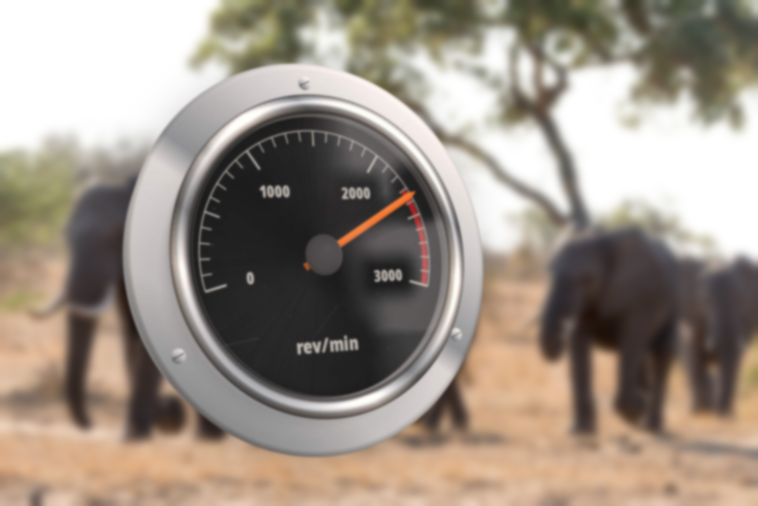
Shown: 2350rpm
